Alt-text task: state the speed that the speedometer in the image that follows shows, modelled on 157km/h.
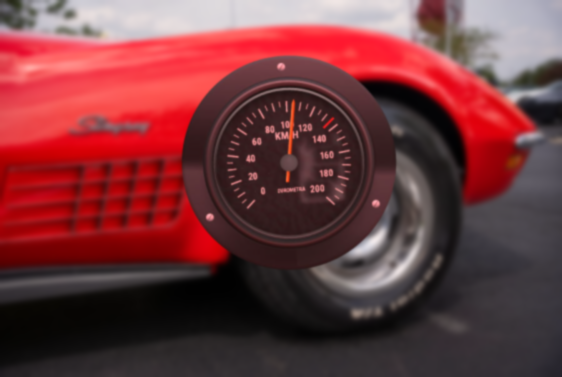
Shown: 105km/h
